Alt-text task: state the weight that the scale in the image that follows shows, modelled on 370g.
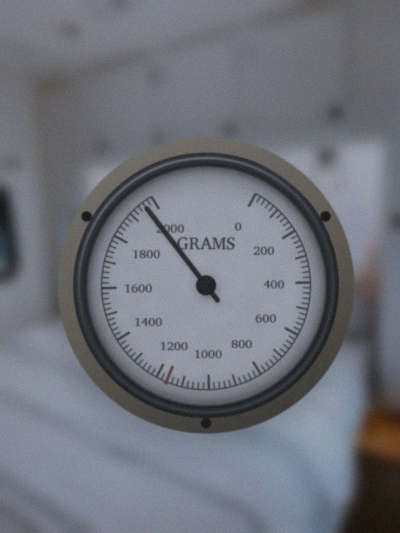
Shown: 1960g
